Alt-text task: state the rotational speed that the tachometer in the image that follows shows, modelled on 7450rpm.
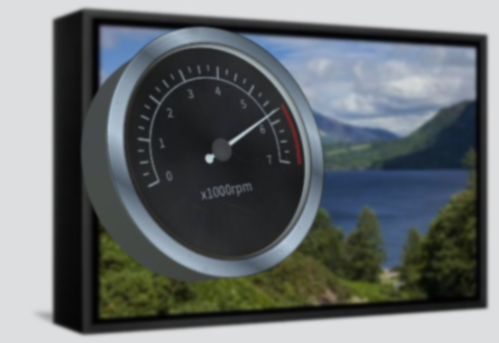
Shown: 5750rpm
